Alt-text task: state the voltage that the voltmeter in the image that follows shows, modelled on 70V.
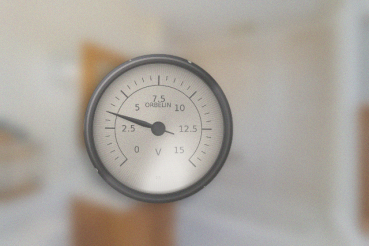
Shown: 3.5V
